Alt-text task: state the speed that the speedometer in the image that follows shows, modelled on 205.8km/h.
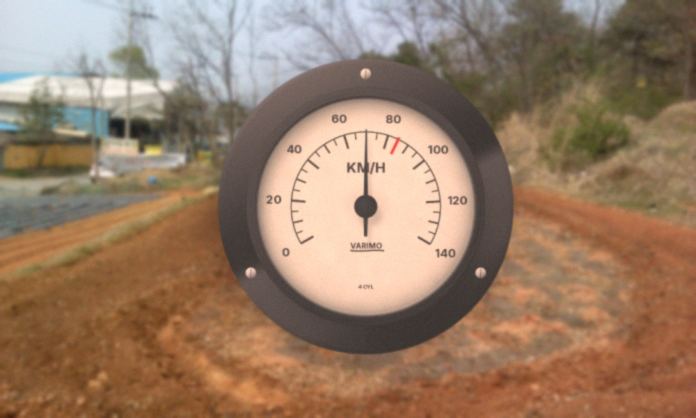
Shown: 70km/h
